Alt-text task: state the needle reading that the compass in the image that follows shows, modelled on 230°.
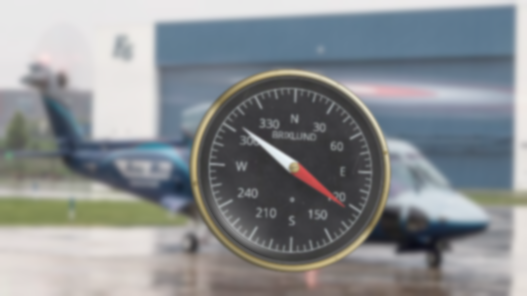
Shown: 125°
